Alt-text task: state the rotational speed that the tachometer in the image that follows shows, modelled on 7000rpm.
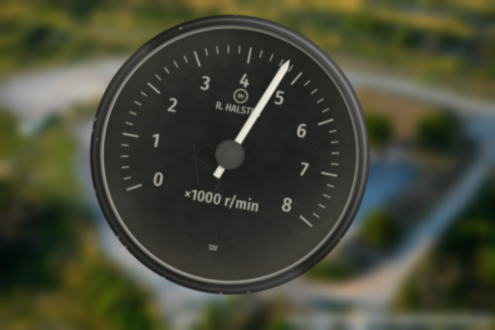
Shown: 4700rpm
